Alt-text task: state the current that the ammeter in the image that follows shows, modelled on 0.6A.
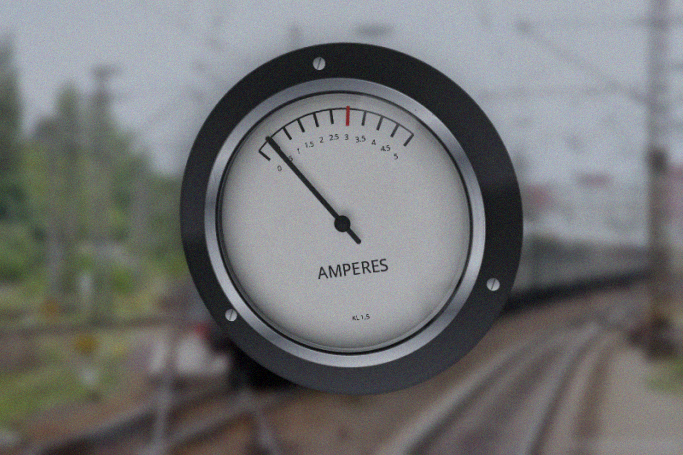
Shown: 0.5A
